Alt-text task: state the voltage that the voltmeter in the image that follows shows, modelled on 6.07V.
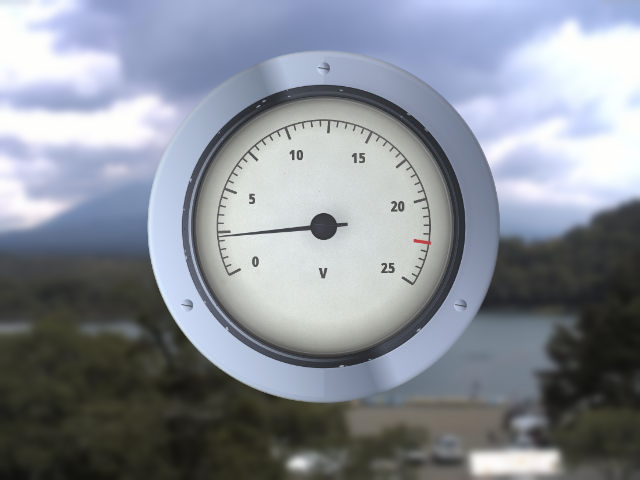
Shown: 2.25V
